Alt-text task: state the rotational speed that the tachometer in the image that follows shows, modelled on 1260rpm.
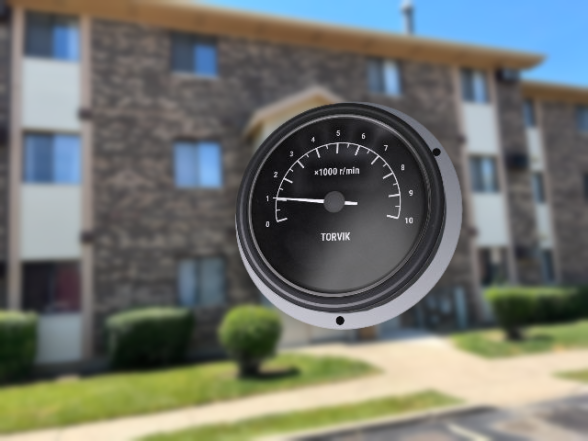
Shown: 1000rpm
